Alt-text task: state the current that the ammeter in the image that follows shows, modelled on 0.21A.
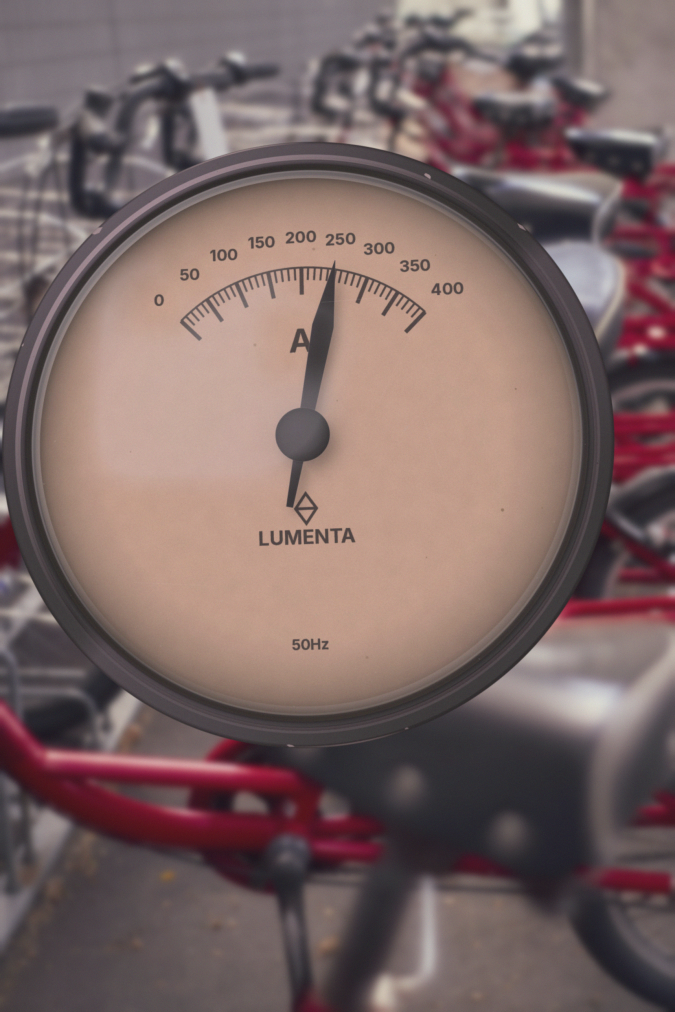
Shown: 250A
